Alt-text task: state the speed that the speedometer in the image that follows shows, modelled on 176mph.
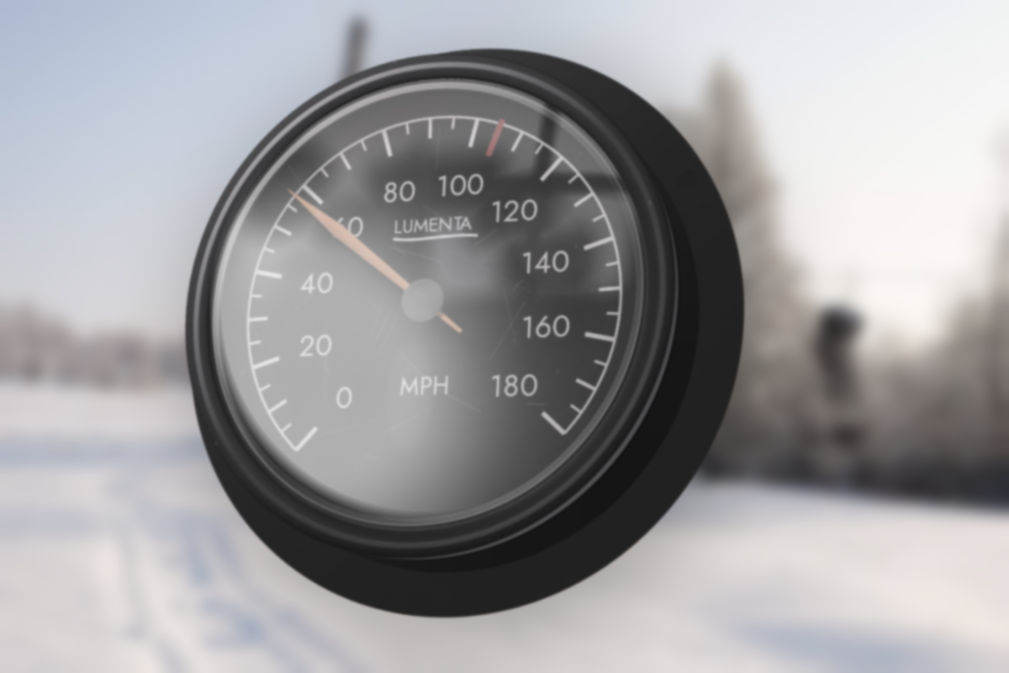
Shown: 57.5mph
